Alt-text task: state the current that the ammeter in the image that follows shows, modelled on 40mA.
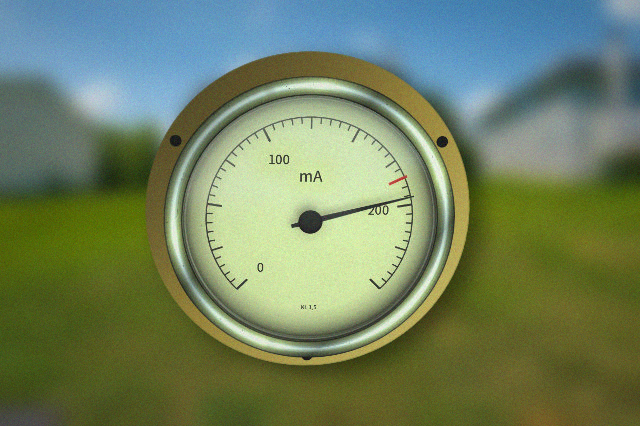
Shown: 195mA
